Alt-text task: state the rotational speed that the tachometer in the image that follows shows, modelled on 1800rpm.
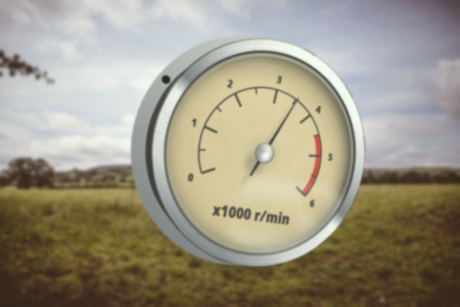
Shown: 3500rpm
